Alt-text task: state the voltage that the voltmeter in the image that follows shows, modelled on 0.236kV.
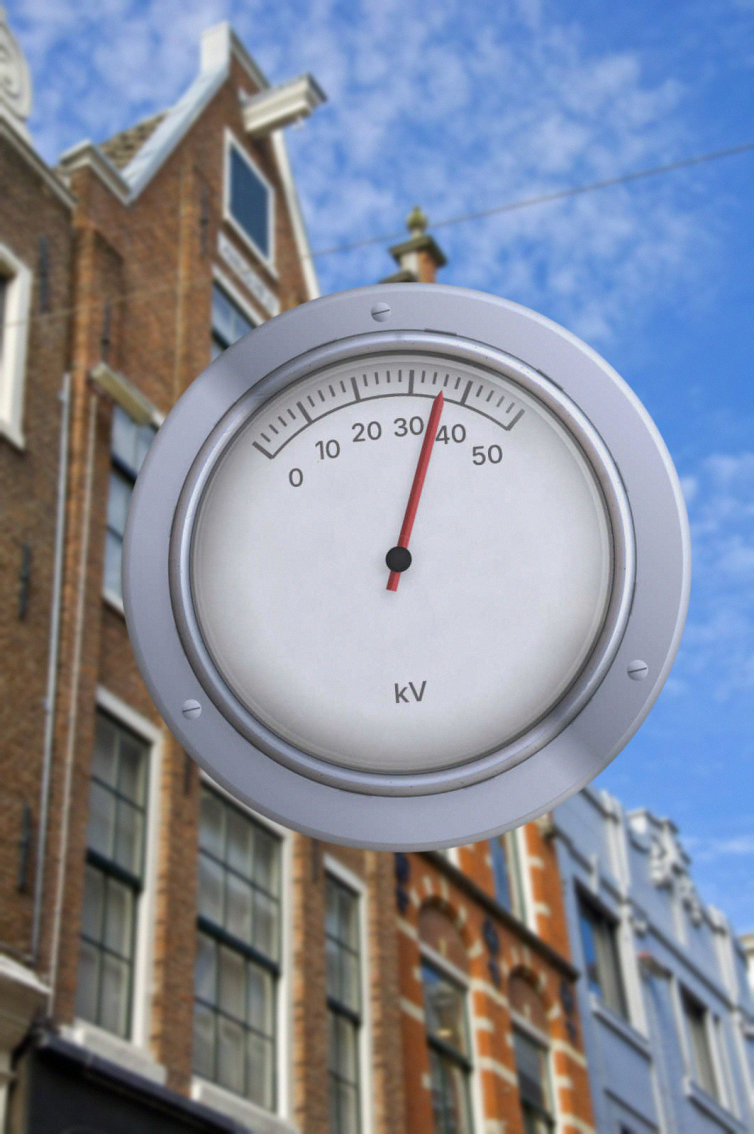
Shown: 36kV
